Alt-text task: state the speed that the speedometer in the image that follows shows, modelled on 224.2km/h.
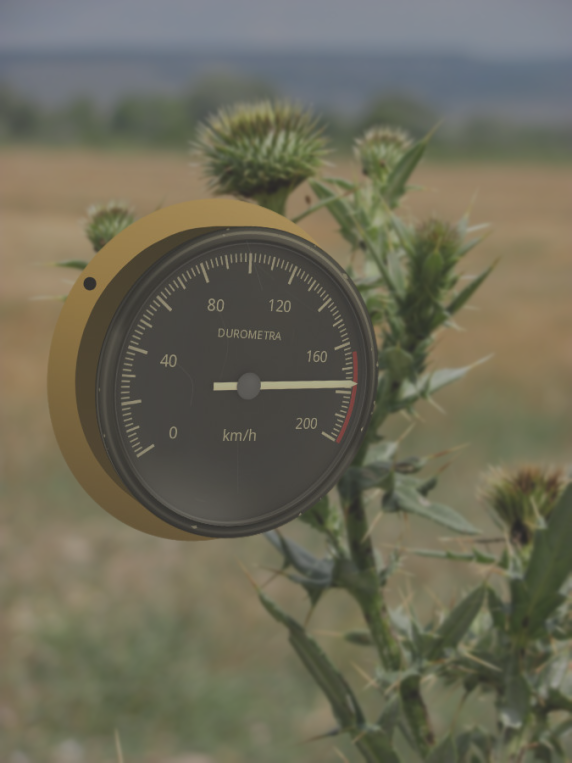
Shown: 176km/h
